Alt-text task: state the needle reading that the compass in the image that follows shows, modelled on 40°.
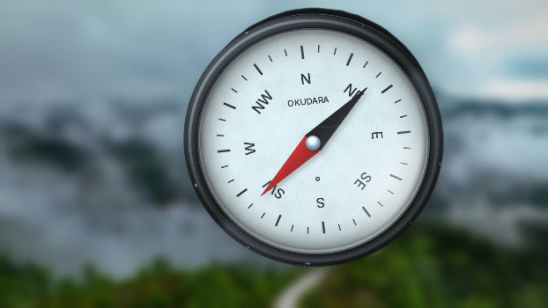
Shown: 230°
